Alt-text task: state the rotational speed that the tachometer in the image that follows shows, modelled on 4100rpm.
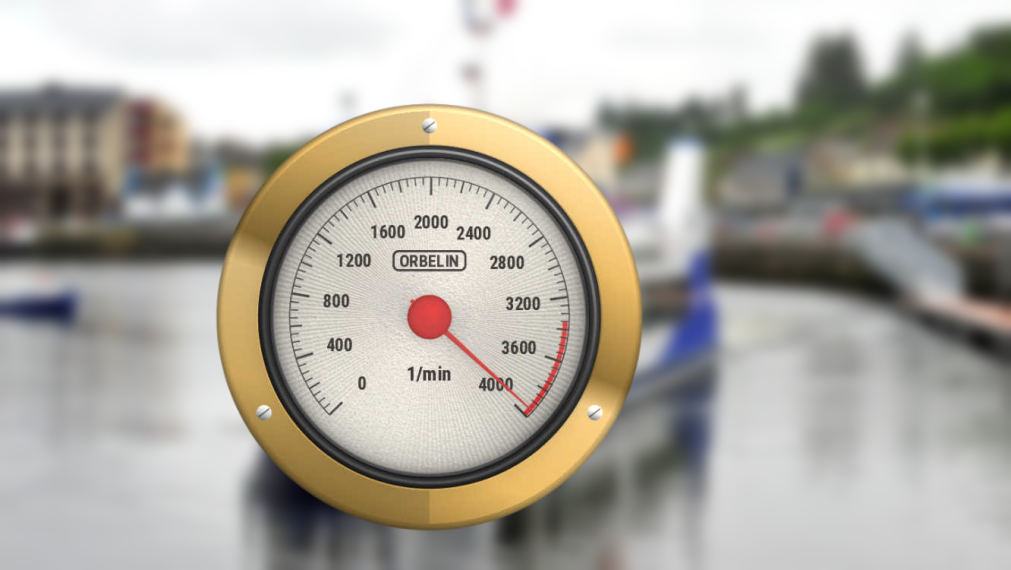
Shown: 3950rpm
